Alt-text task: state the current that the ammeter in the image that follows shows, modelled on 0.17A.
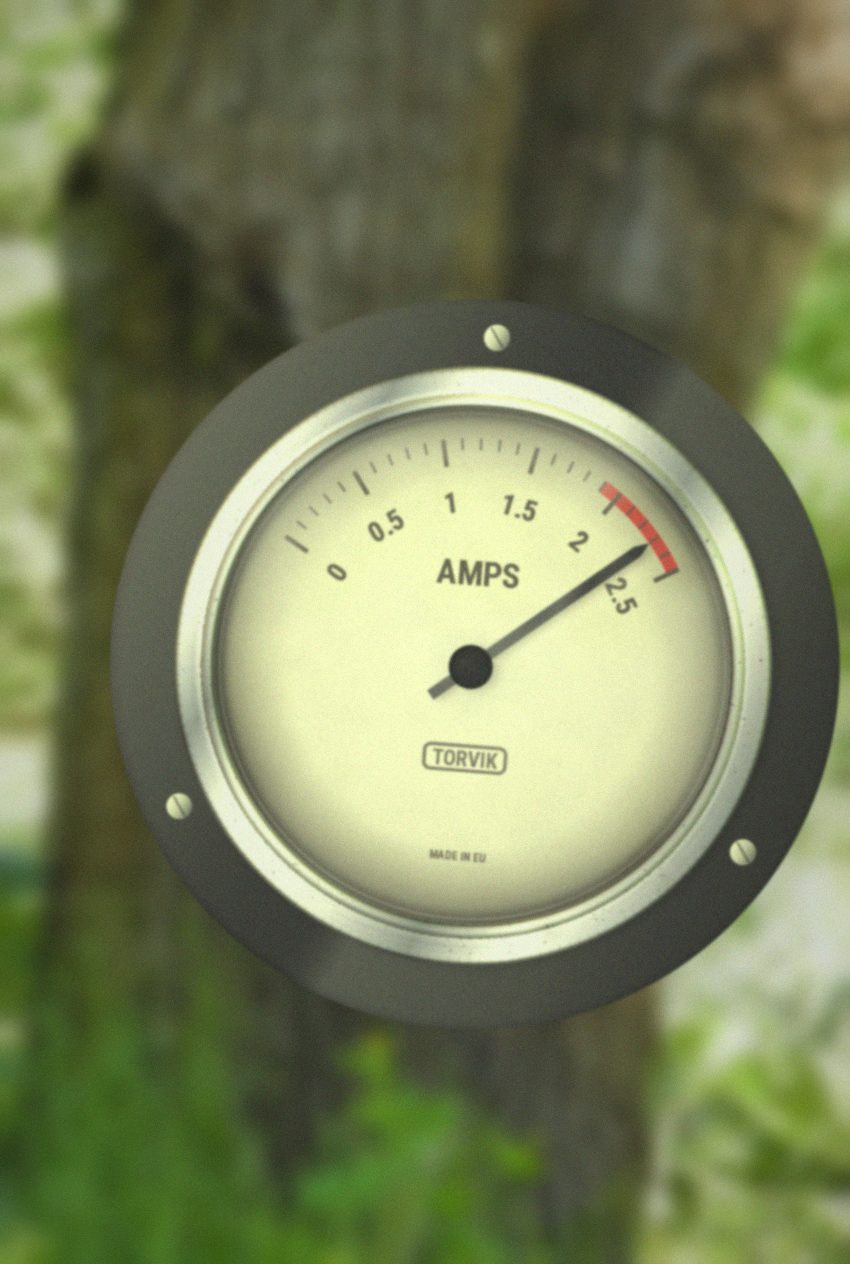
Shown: 2.3A
